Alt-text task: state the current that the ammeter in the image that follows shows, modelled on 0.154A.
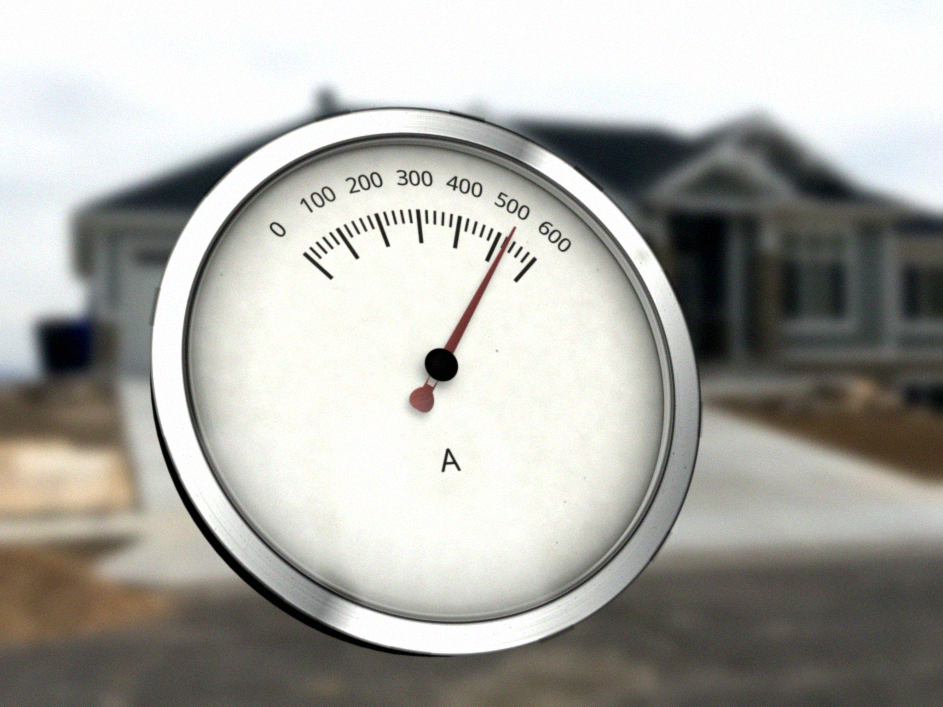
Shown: 520A
